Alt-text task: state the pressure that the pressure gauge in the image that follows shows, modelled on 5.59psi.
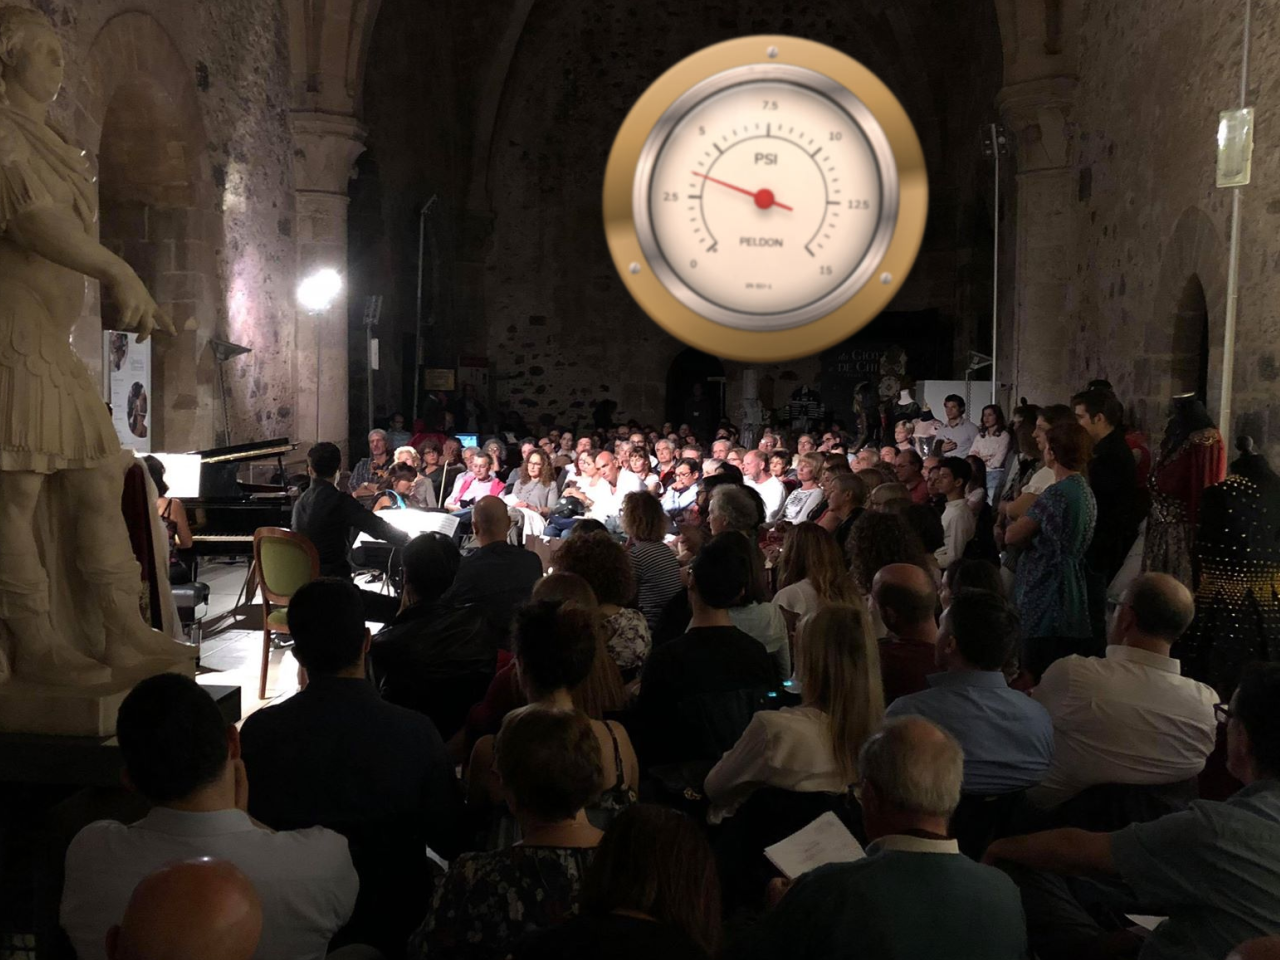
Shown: 3.5psi
